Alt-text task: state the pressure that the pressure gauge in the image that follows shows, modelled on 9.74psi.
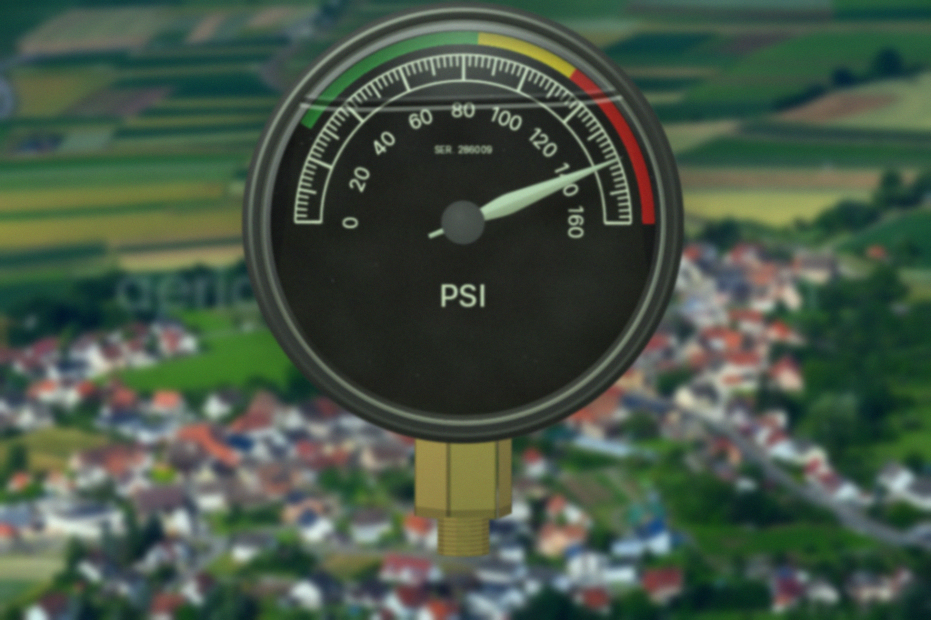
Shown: 140psi
